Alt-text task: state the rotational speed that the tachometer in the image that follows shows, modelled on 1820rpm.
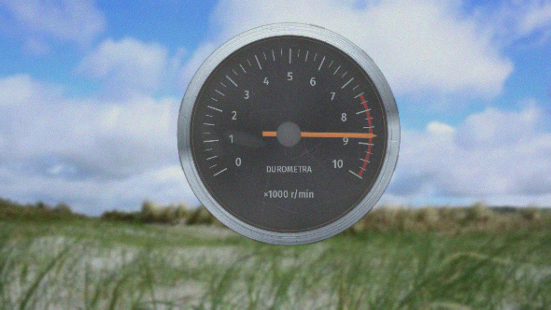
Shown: 8750rpm
